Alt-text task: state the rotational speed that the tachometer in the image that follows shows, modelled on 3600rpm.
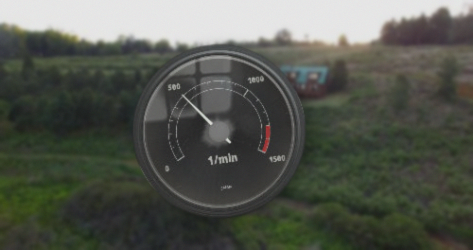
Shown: 500rpm
